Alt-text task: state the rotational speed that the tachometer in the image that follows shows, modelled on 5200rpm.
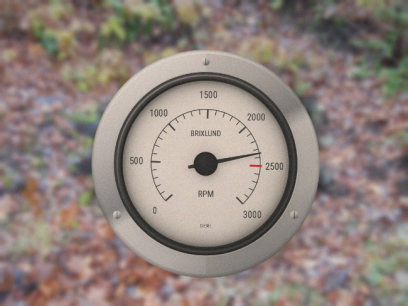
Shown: 2350rpm
